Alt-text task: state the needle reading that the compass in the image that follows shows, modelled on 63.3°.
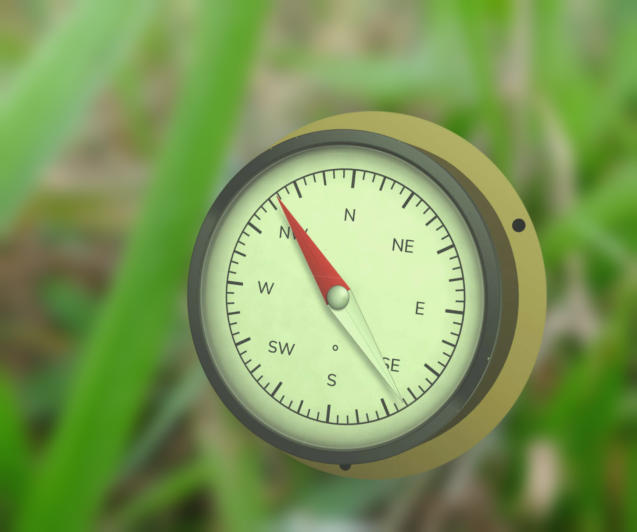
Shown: 320°
